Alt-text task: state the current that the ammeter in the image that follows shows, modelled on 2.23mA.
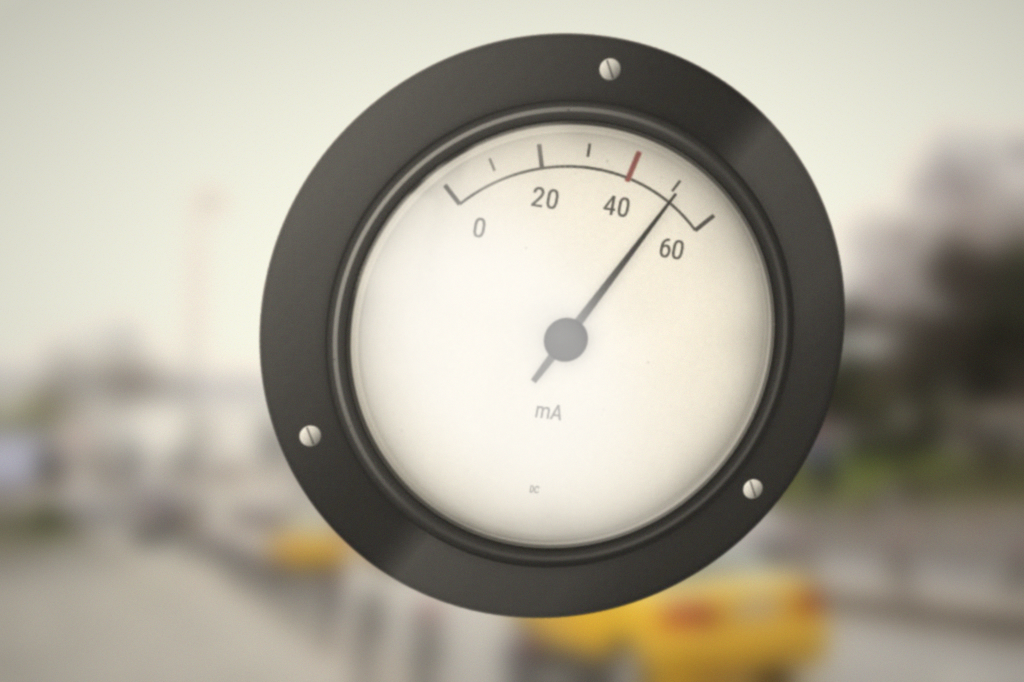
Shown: 50mA
